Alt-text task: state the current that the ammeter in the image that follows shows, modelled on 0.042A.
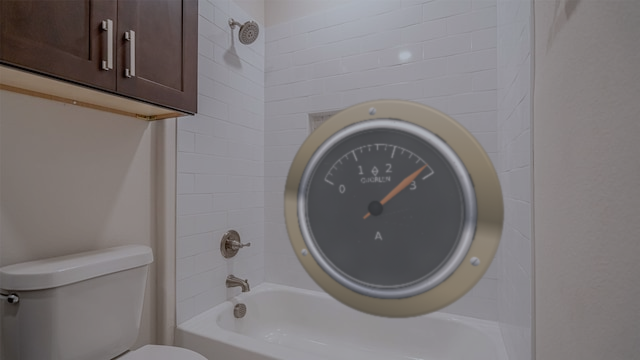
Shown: 2.8A
